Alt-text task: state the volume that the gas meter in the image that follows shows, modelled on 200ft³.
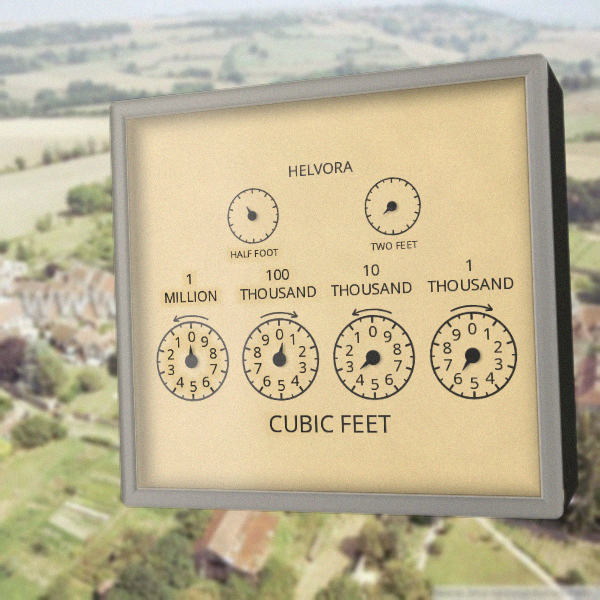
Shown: 3600ft³
